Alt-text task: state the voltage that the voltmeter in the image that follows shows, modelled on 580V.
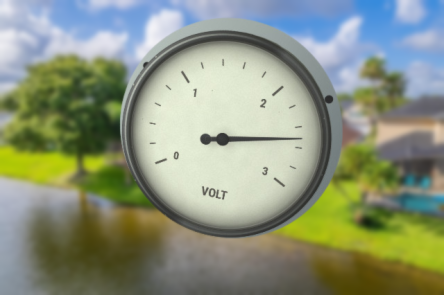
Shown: 2.5V
